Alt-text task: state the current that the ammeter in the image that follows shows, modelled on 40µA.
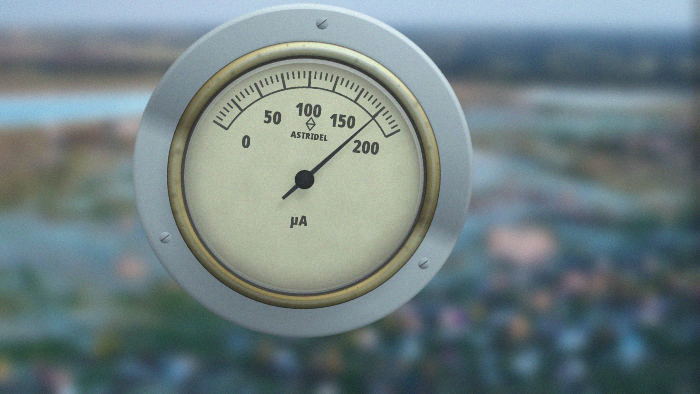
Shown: 175µA
